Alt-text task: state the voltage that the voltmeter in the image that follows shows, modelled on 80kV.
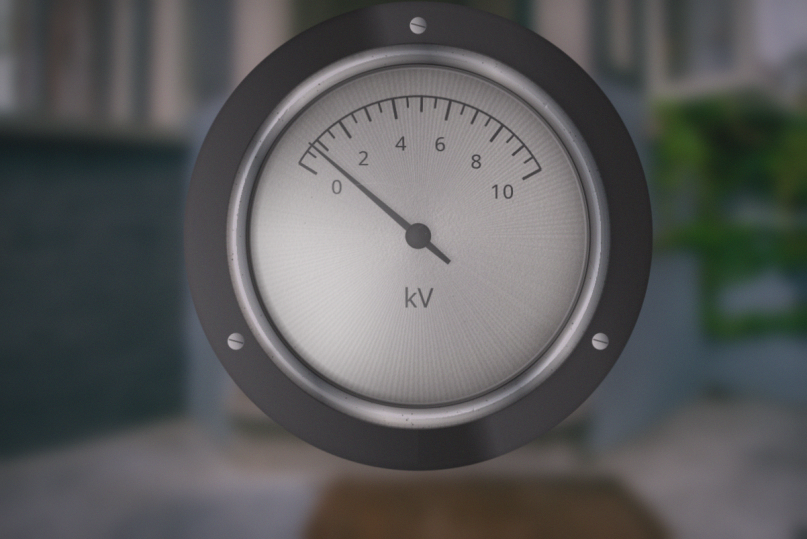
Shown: 0.75kV
